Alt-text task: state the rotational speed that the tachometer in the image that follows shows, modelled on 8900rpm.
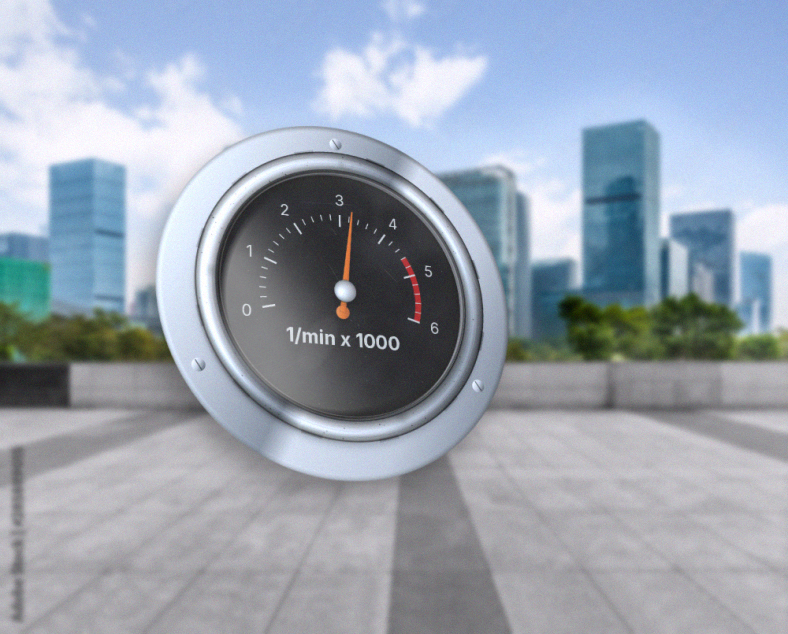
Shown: 3200rpm
